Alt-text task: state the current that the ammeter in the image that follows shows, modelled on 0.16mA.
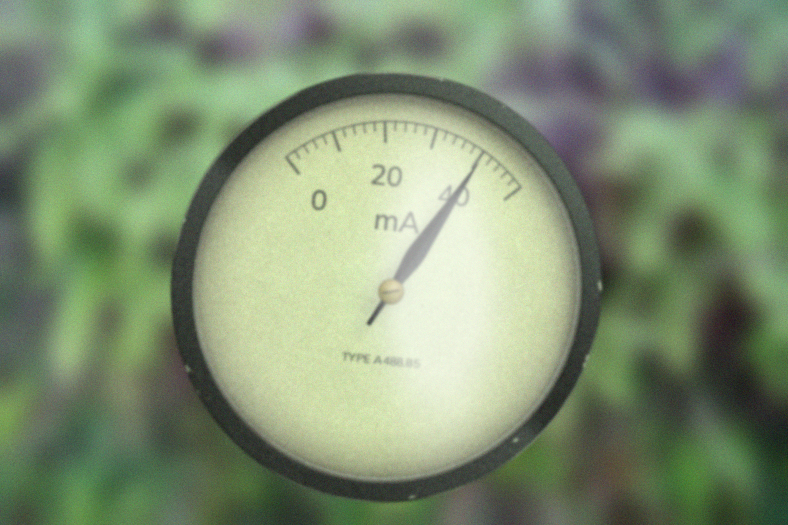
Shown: 40mA
